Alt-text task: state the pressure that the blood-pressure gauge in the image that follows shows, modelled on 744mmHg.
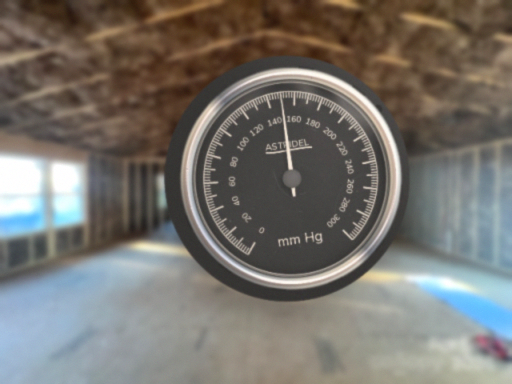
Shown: 150mmHg
